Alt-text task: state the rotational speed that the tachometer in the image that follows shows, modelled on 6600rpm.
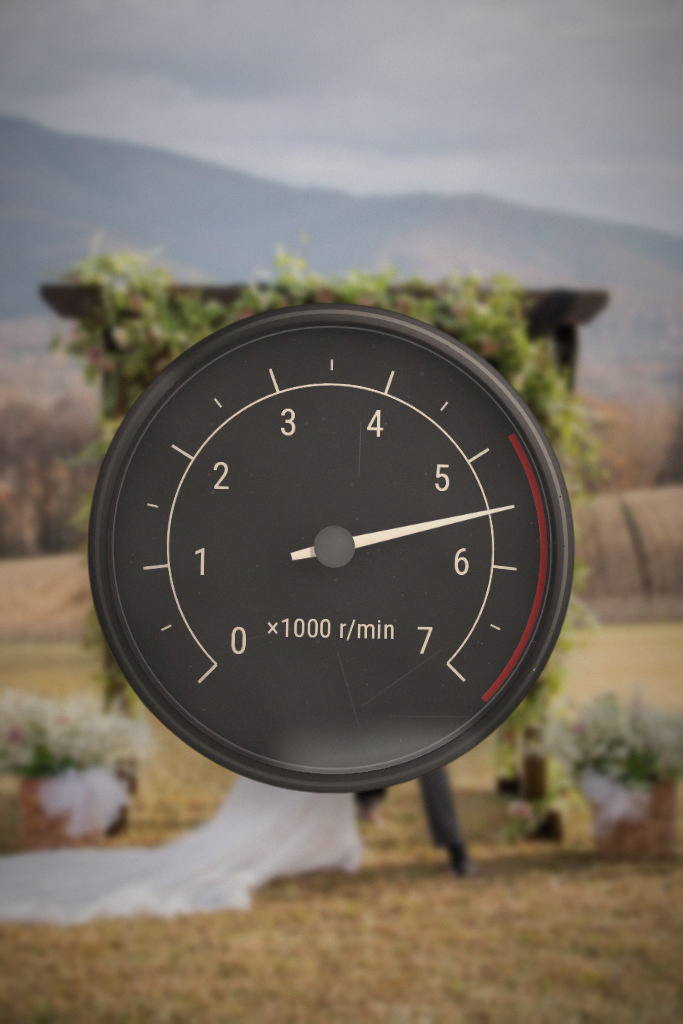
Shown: 5500rpm
